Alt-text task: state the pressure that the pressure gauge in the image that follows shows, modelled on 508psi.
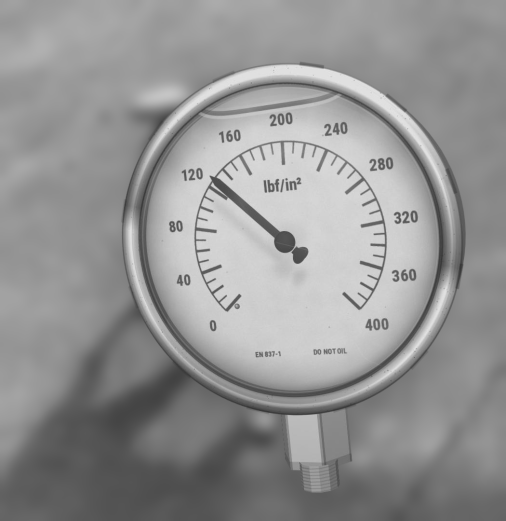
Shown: 130psi
